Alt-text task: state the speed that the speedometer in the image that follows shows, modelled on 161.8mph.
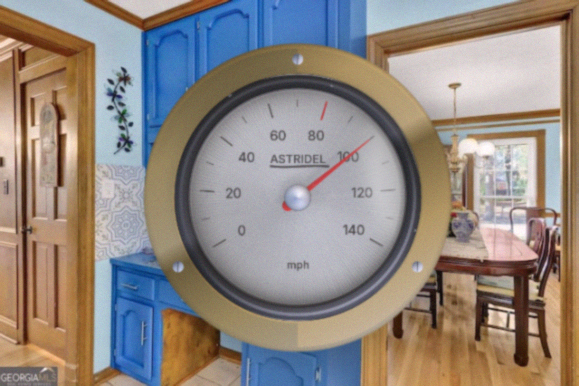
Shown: 100mph
